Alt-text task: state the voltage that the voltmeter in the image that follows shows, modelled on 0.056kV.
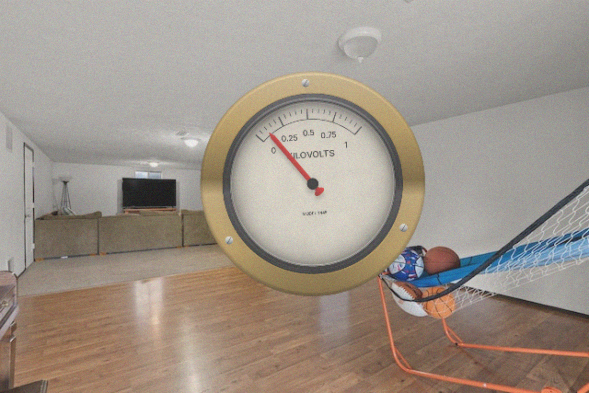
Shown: 0.1kV
